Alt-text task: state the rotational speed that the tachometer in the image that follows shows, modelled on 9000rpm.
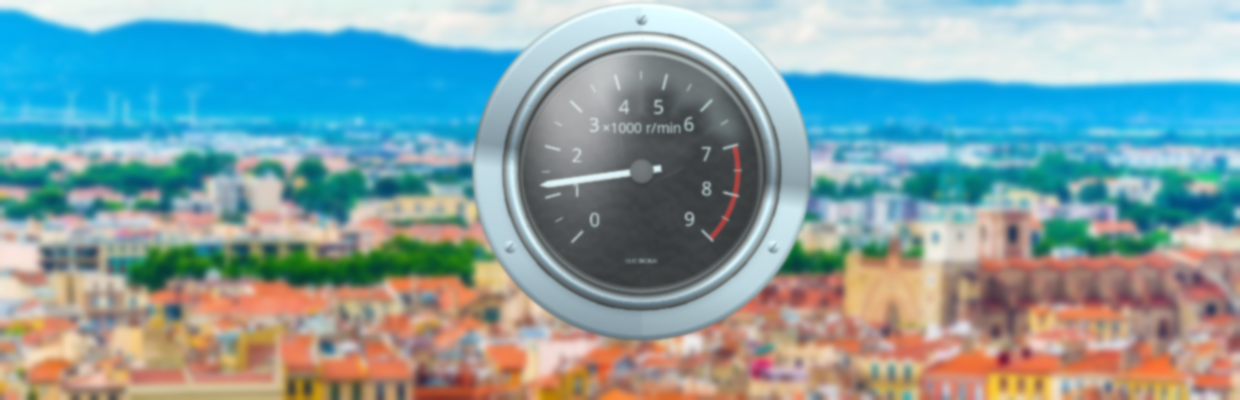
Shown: 1250rpm
